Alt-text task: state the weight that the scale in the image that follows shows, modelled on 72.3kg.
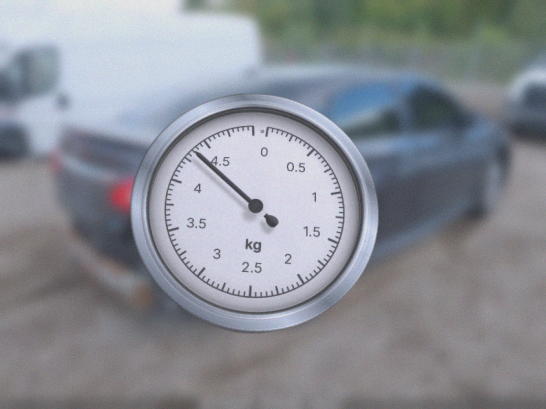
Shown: 4.35kg
